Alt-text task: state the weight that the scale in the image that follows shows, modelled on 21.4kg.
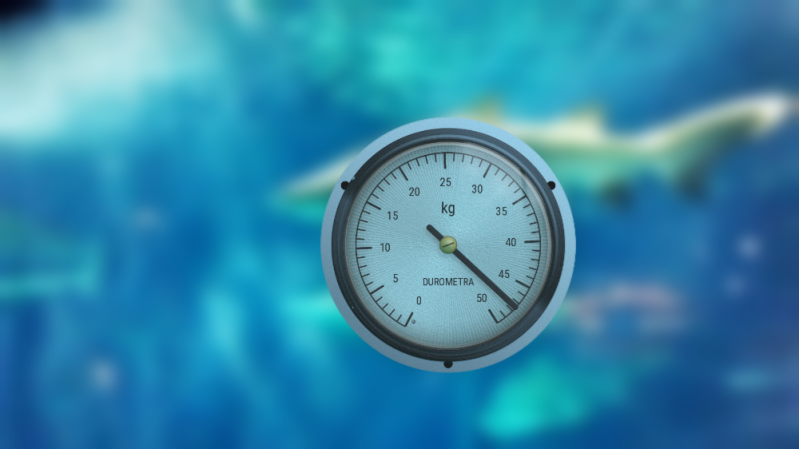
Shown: 47.5kg
